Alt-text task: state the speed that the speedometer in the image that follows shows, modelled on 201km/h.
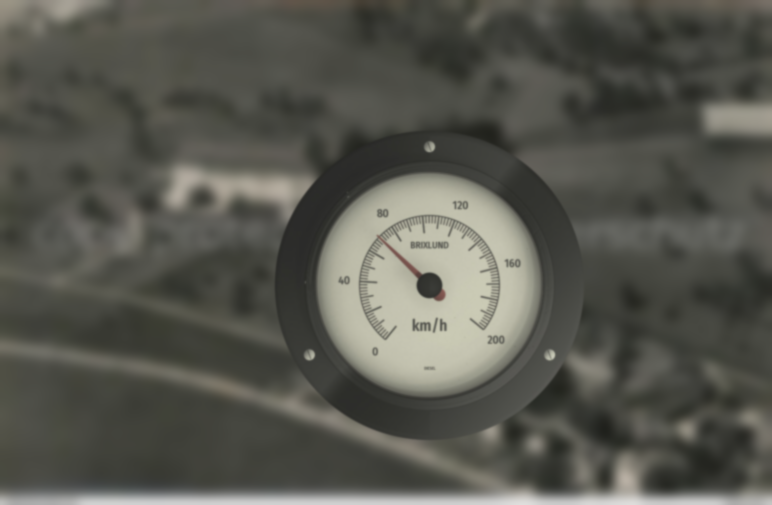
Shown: 70km/h
